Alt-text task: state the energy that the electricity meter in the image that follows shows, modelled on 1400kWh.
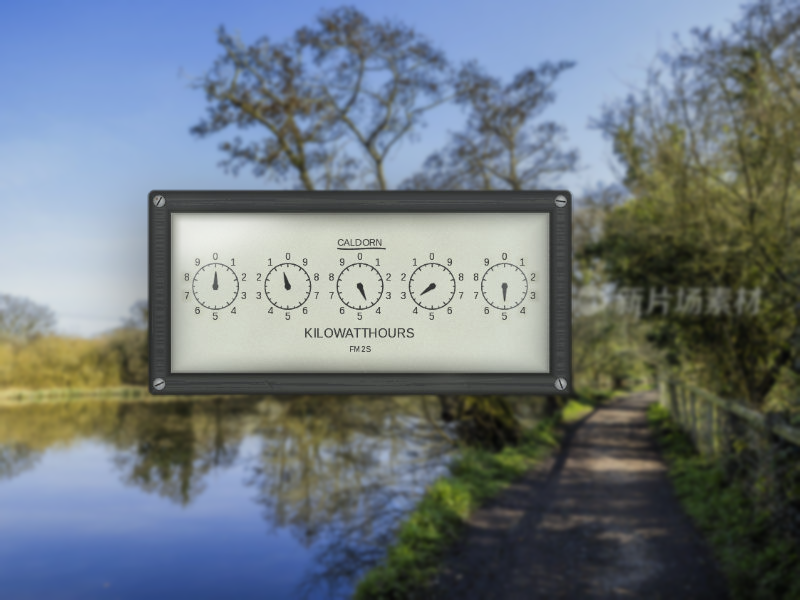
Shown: 435kWh
